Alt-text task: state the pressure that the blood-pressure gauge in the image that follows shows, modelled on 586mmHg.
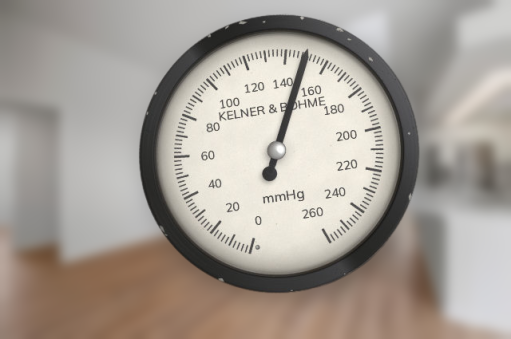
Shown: 150mmHg
